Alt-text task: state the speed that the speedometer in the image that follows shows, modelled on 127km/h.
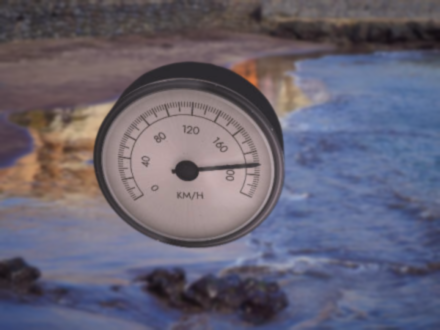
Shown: 190km/h
